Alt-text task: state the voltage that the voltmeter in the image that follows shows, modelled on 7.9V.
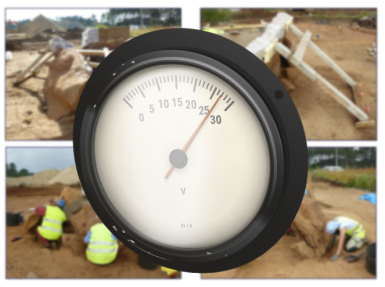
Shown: 27V
